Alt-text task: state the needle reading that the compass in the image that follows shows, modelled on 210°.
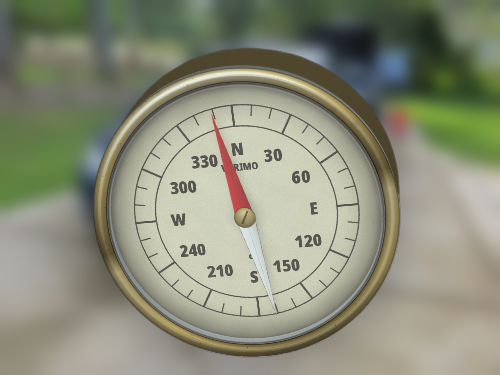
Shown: 350°
